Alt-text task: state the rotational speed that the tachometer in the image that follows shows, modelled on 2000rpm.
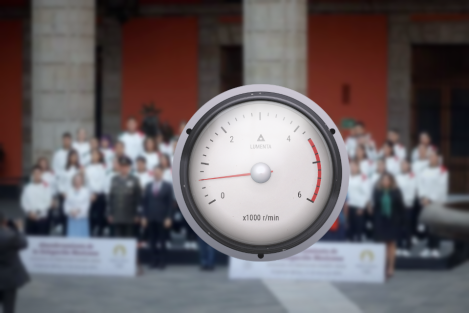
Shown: 600rpm
